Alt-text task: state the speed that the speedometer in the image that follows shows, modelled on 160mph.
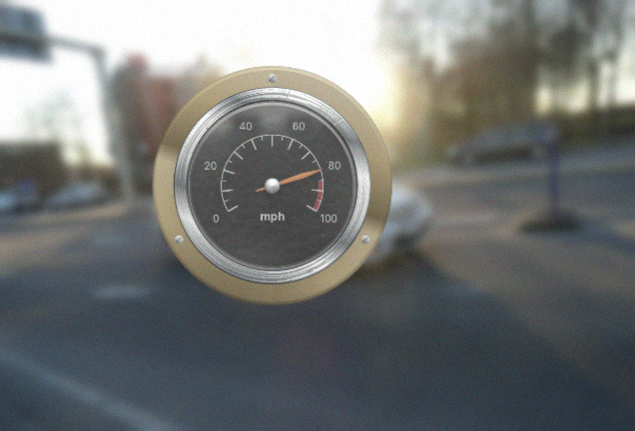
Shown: 80mph
